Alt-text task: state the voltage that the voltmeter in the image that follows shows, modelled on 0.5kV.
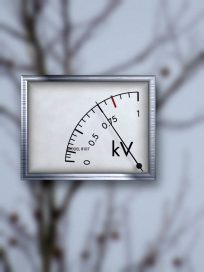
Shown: 0.75kV
